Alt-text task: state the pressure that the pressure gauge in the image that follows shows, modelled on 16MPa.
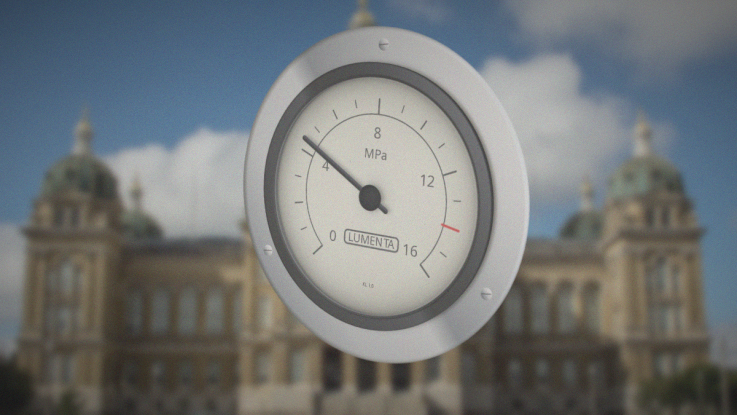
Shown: 4.5MPa
